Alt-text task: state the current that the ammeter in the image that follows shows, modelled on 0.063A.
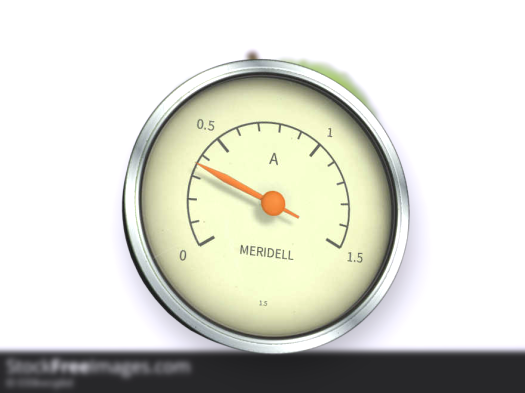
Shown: 0.35A
